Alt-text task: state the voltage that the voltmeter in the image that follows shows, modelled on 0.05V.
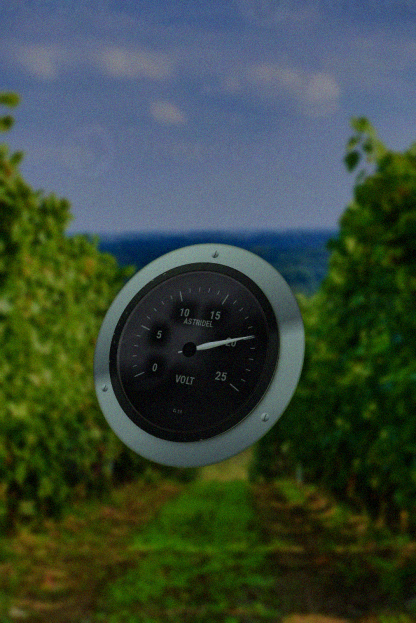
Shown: 20V
